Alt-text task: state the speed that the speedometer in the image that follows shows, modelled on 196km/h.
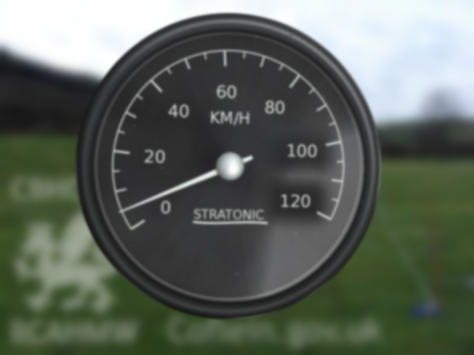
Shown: 5km/h
